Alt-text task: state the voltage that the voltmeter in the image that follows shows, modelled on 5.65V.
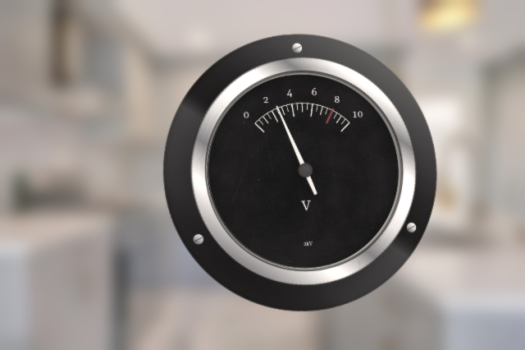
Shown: 2.5V
